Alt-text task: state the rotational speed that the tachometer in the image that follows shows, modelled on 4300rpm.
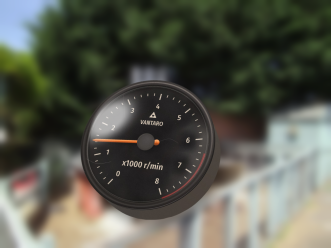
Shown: 1400rpm
